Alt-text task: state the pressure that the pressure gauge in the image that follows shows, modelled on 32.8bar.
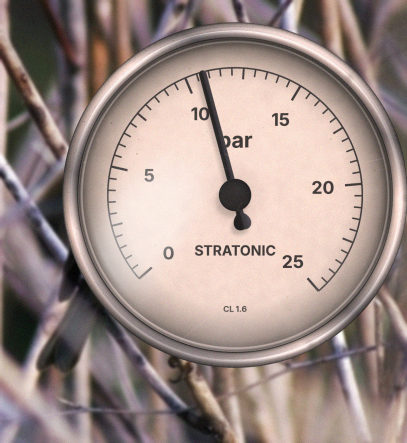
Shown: 10.75bar
